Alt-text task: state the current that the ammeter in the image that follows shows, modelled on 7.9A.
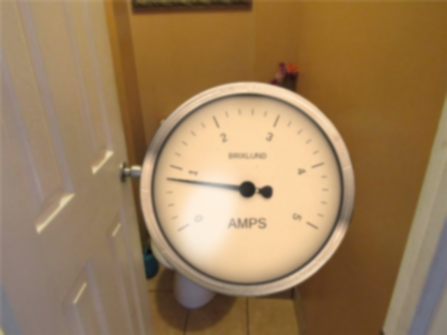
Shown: 0.8A
